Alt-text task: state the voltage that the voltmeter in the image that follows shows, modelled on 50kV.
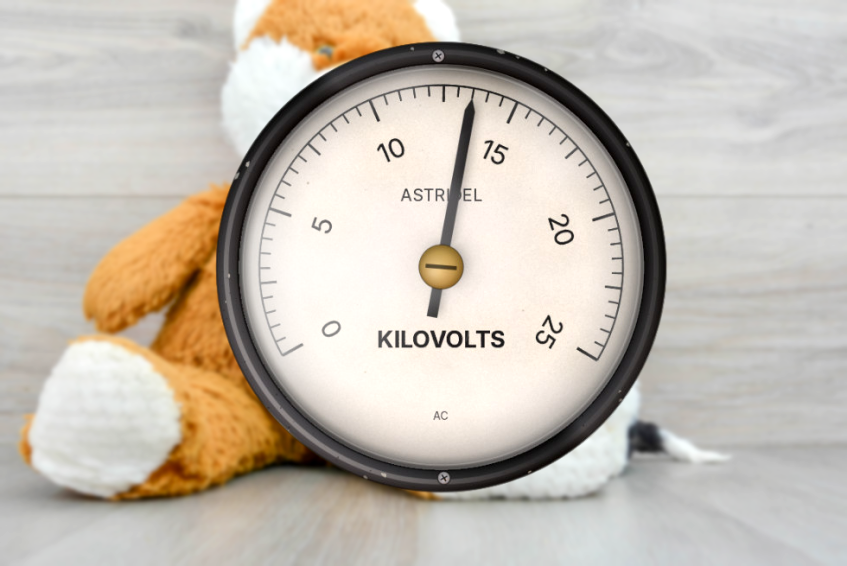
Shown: 13.5kV
